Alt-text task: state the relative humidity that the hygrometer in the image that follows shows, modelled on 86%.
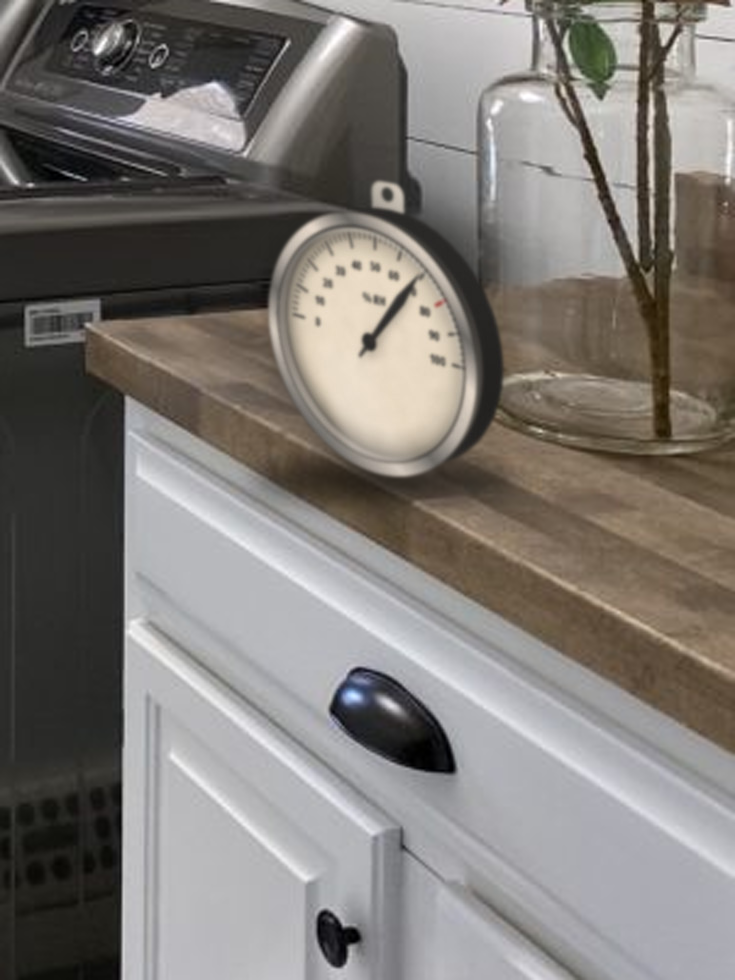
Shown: 70%
